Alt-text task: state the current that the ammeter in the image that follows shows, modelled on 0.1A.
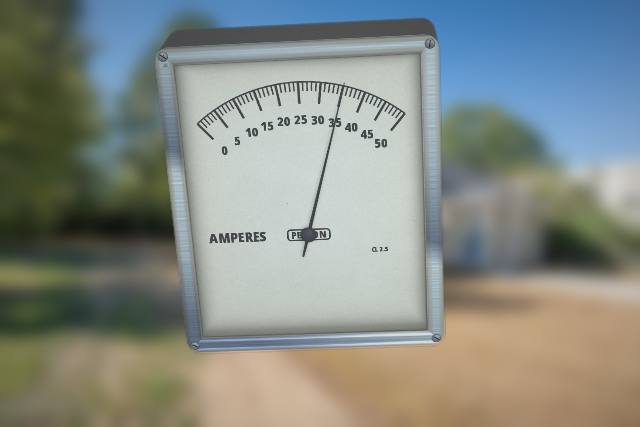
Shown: 35A
